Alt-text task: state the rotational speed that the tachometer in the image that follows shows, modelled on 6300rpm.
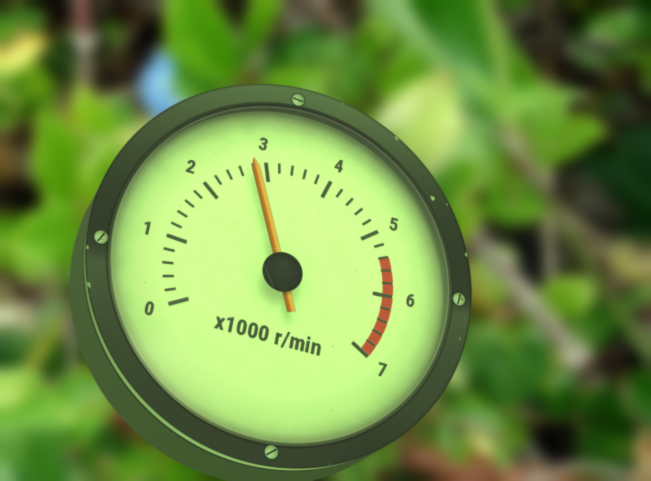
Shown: 2800rpm
